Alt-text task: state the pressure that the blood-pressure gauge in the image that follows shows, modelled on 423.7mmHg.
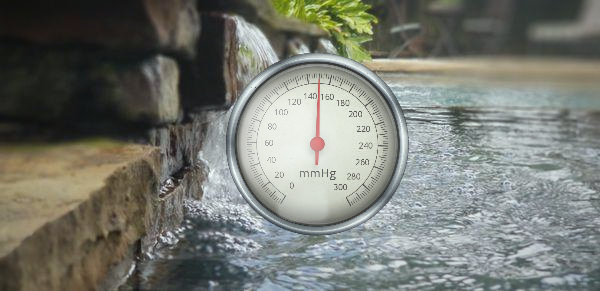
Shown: 150mmHg
